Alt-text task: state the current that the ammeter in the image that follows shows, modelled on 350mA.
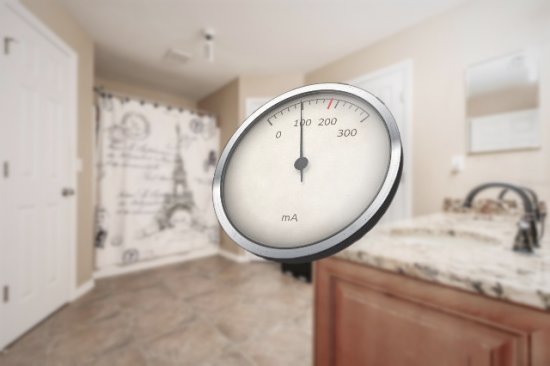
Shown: 100mA
